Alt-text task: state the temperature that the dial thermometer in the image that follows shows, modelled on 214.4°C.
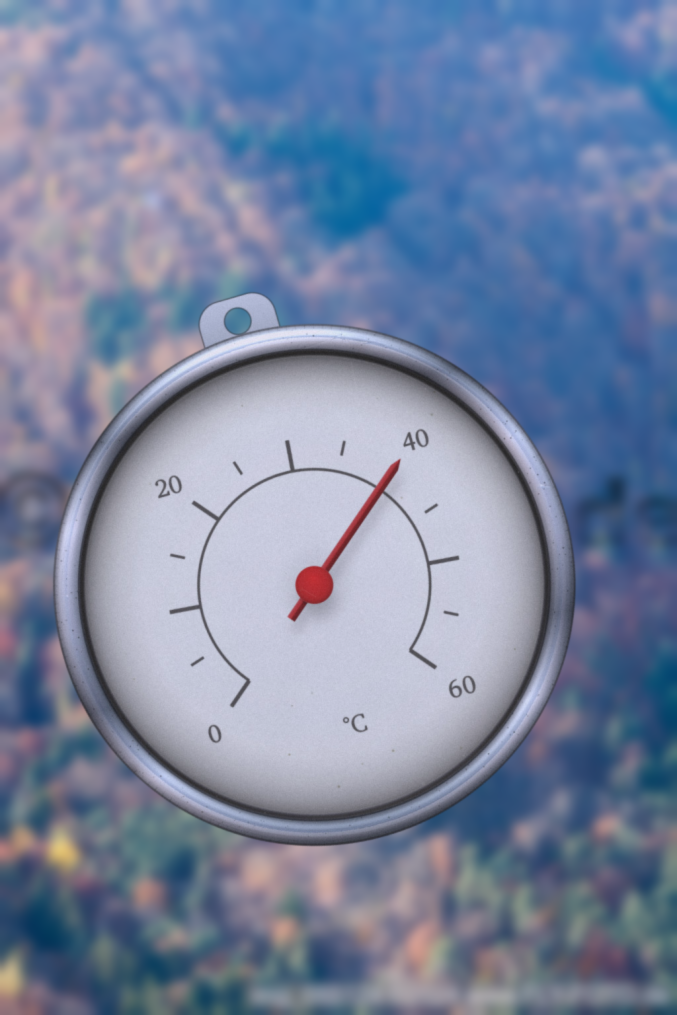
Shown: 40°C
